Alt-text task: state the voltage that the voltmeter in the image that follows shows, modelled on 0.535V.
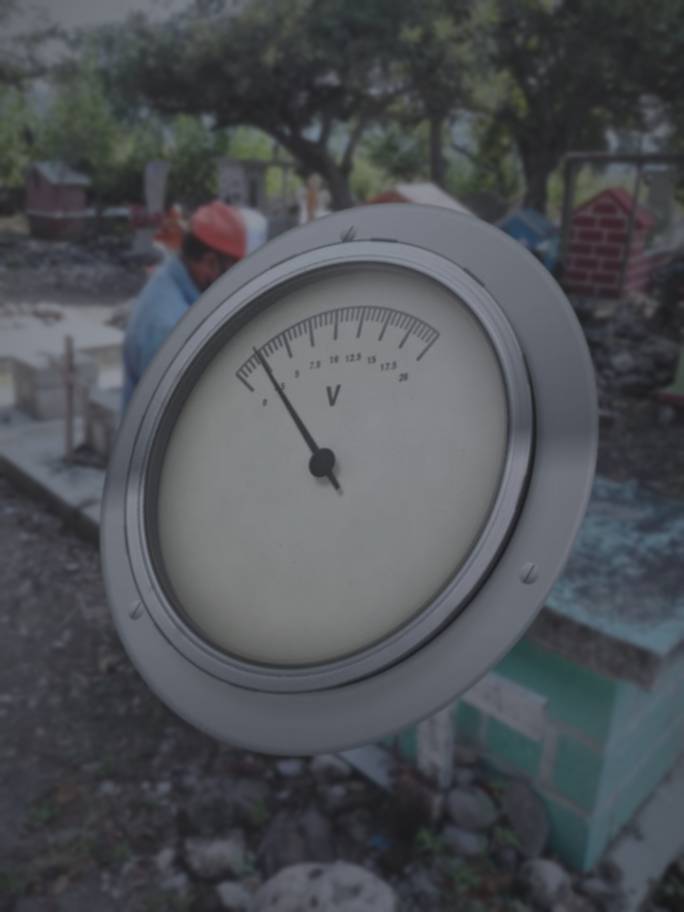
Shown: 2.5V
